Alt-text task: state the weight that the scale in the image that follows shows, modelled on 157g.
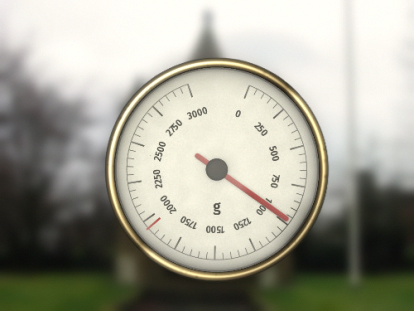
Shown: 975g
